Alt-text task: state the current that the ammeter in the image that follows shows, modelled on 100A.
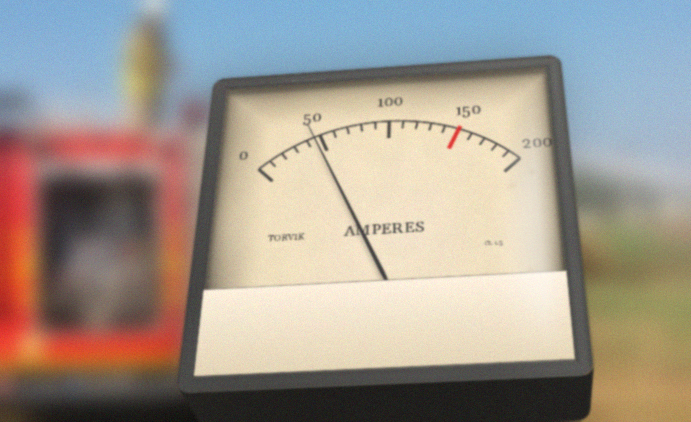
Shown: 45A
